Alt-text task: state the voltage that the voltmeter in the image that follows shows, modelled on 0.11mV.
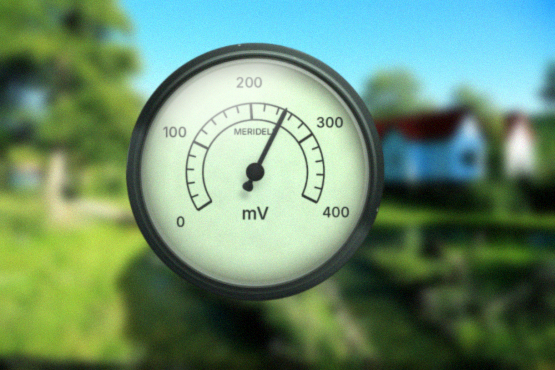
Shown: 250mV
